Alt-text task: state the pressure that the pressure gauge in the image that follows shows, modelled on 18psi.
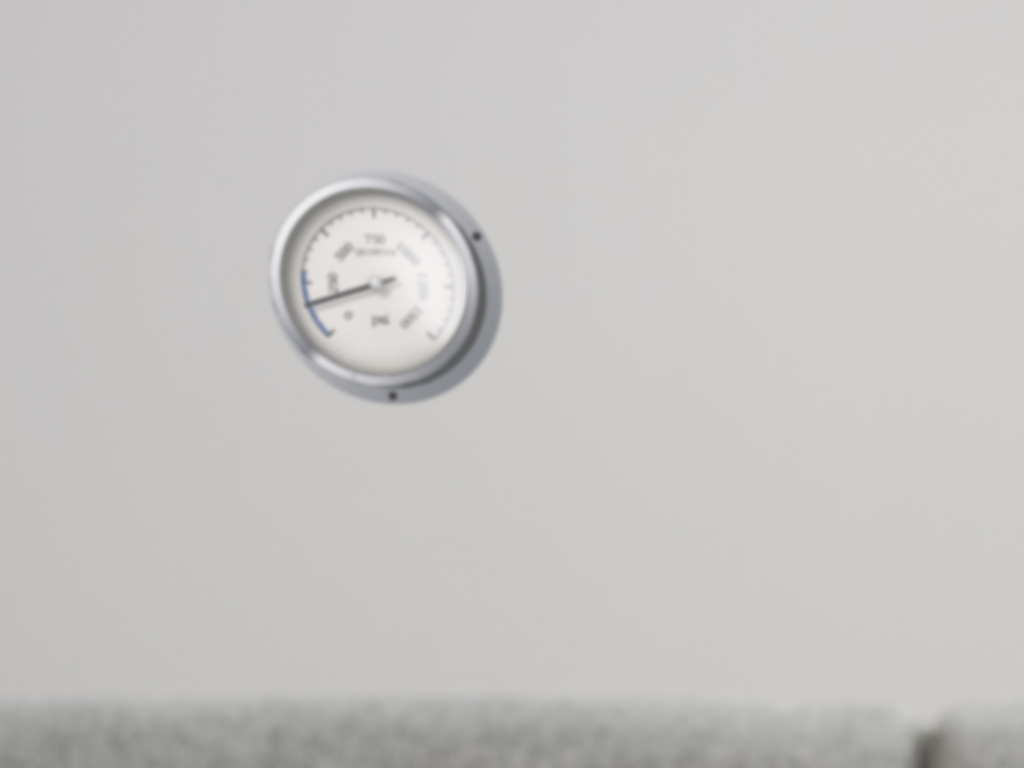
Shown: 150psi
